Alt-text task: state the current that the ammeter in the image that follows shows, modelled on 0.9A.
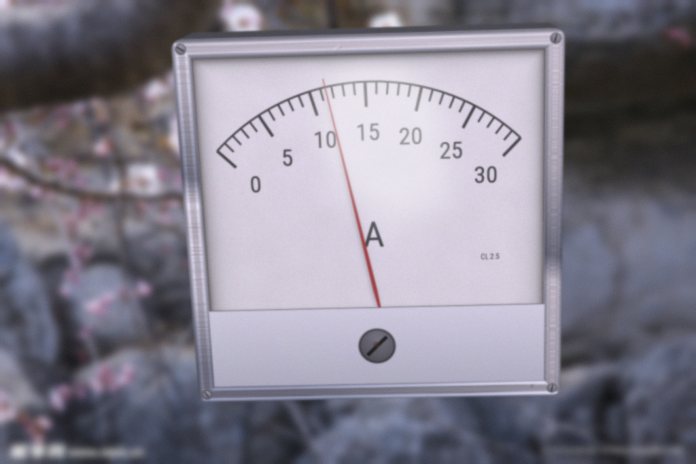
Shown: 11.5A
